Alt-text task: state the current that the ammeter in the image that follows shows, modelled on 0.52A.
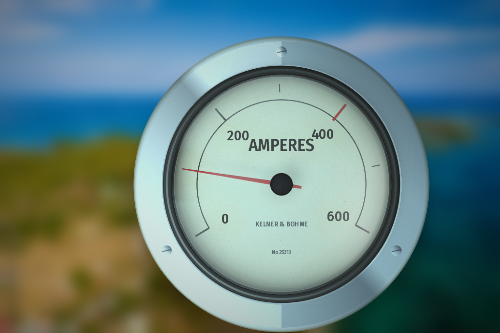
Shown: 100A
